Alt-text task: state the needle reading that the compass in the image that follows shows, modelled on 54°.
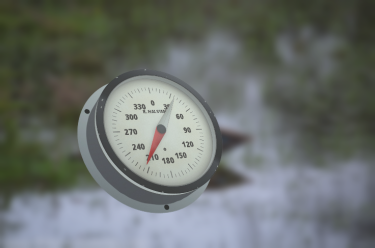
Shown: 215°
